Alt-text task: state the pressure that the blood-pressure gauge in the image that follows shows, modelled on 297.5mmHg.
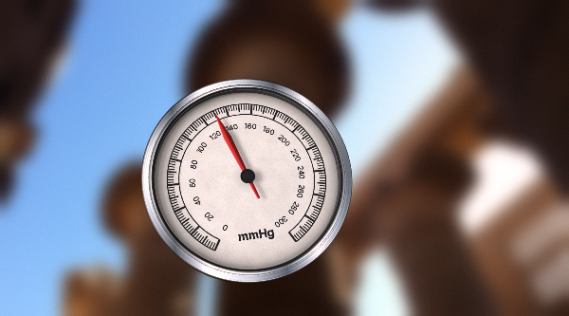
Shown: 130mmHg
